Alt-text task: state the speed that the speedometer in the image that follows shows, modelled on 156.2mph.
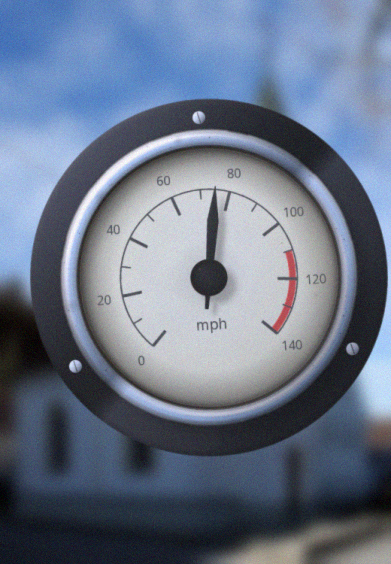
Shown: 75mph
